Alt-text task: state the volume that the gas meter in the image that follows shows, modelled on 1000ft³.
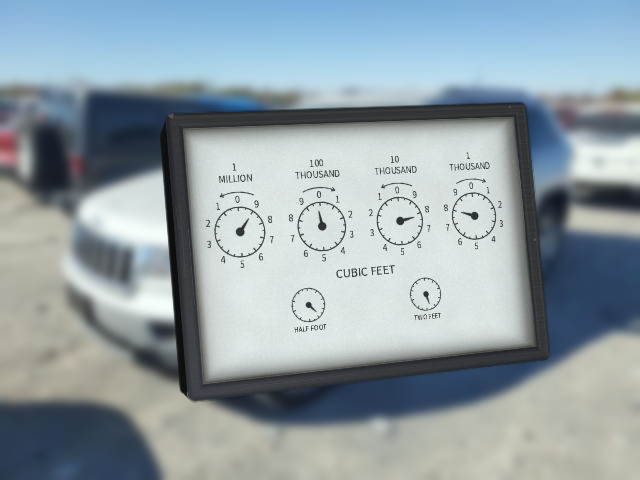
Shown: 897800ft³
